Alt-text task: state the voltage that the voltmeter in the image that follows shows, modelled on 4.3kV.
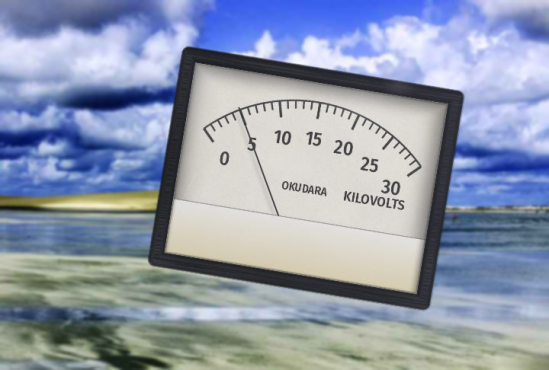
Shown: 5kV
